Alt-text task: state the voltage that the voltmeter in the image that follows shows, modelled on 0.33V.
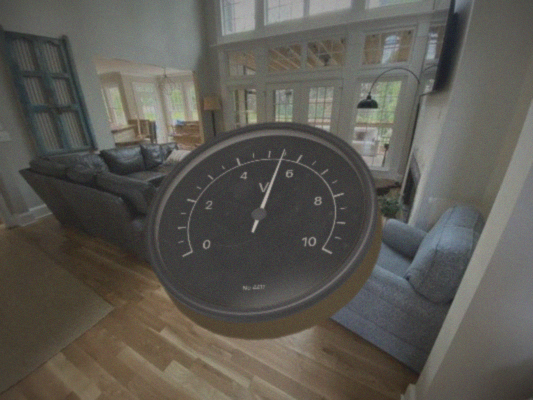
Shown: 5.5V
